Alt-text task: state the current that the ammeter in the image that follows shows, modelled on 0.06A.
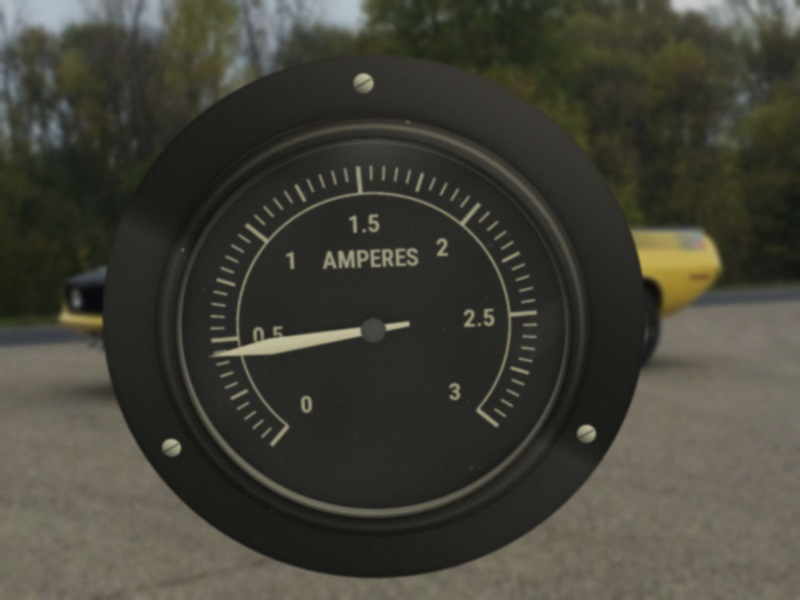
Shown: 0.45A
